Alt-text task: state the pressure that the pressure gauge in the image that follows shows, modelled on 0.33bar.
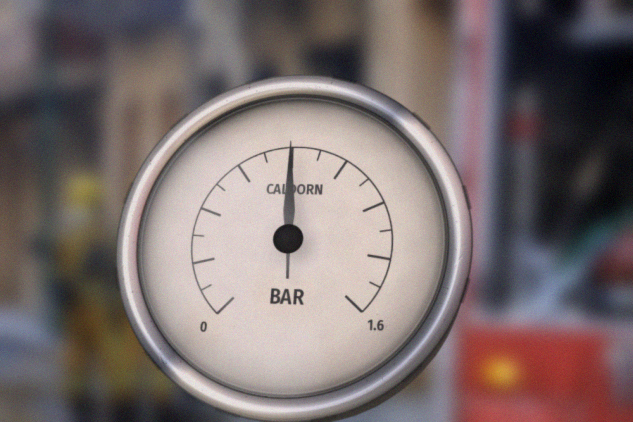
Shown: 0.8bar
